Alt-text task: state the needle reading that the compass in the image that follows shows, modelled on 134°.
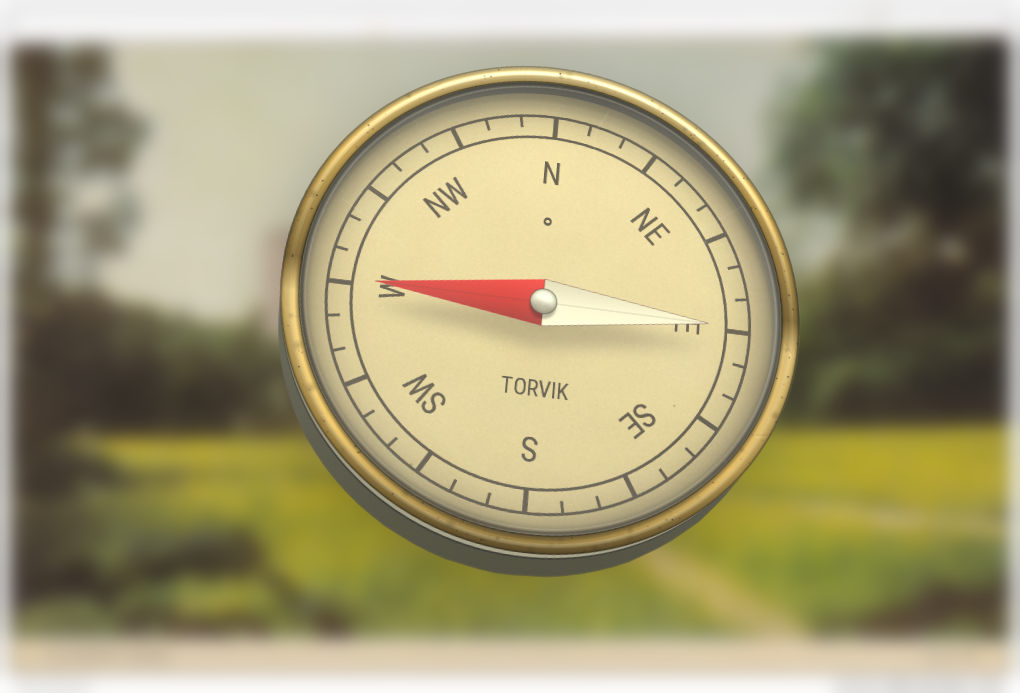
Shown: 270°
